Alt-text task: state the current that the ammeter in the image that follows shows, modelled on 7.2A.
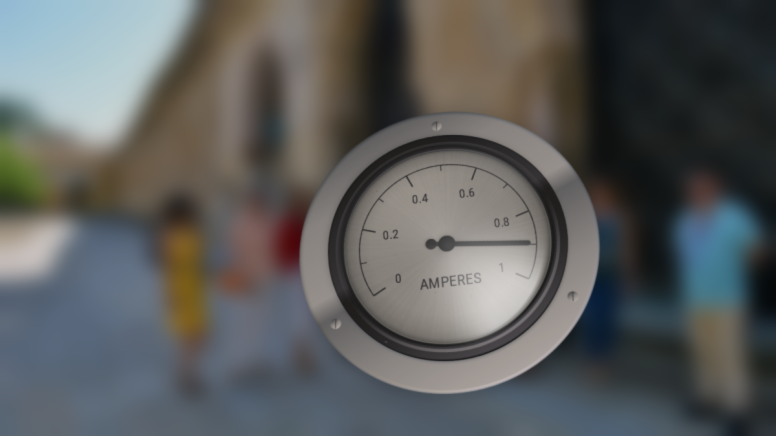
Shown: 0.9A
